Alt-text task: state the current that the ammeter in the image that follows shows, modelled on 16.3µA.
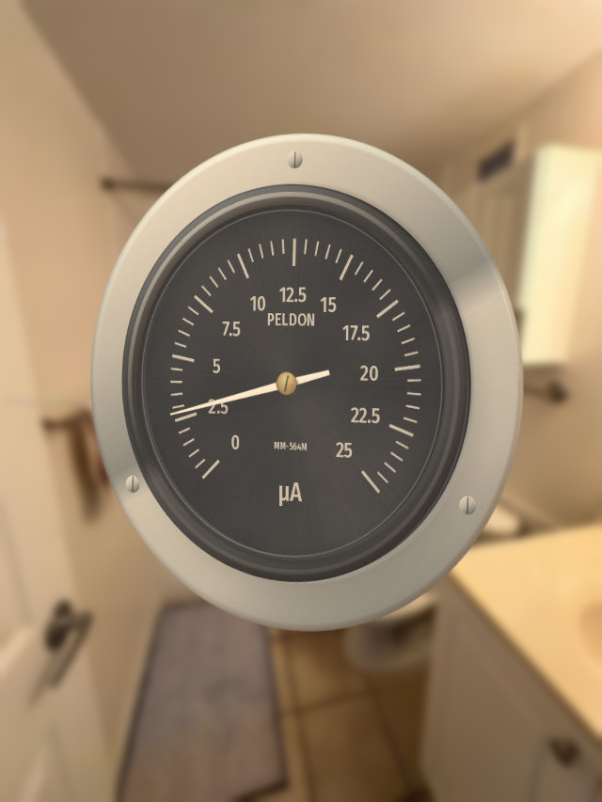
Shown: 2.75µA
